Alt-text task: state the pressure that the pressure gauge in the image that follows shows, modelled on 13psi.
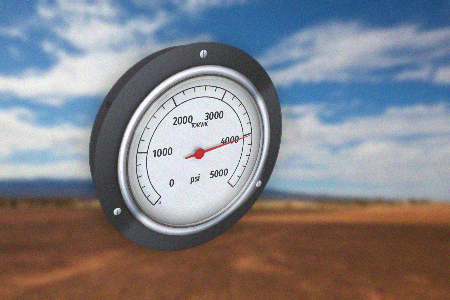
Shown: 4000psi
